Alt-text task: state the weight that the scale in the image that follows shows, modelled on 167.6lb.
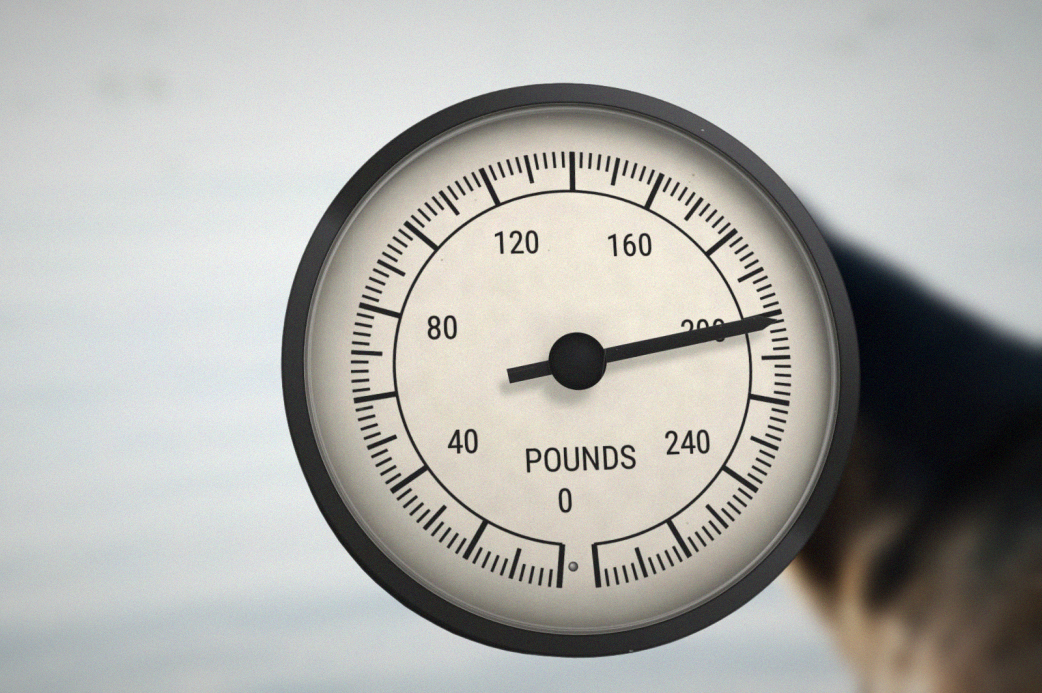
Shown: 202lb
